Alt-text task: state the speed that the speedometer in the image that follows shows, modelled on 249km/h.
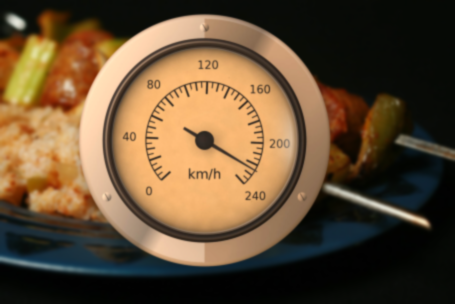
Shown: 225km/h
